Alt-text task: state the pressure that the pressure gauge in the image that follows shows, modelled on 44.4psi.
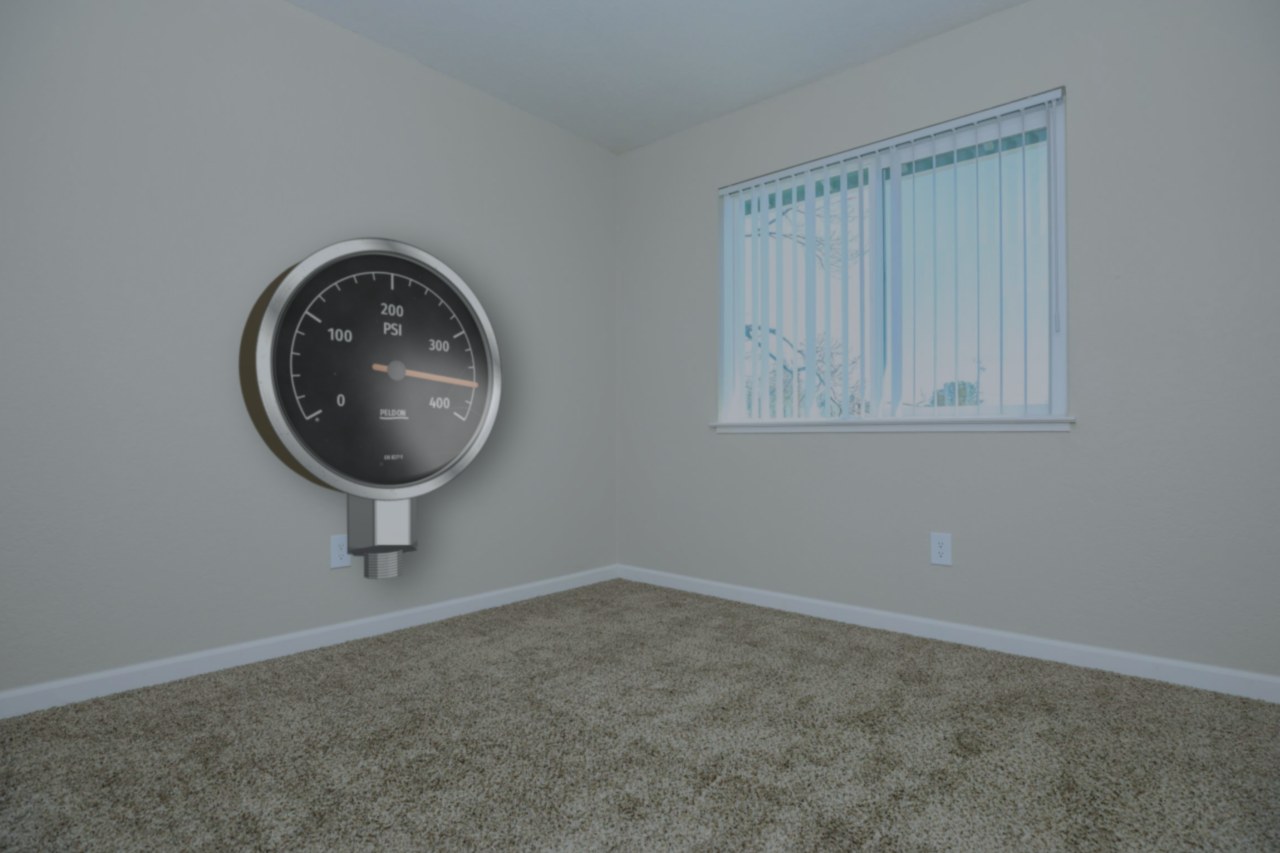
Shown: 360psi
